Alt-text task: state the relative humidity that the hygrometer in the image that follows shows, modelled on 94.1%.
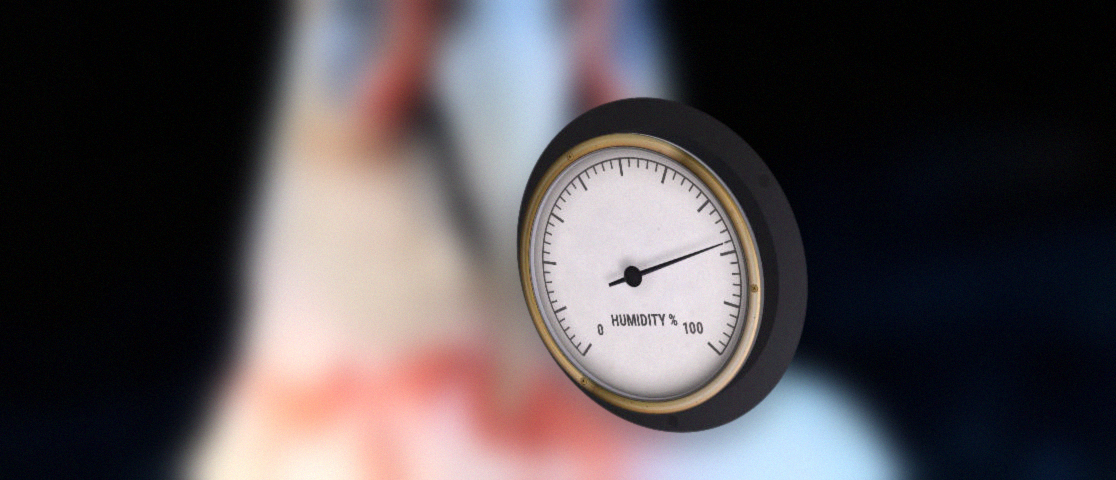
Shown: 78%
